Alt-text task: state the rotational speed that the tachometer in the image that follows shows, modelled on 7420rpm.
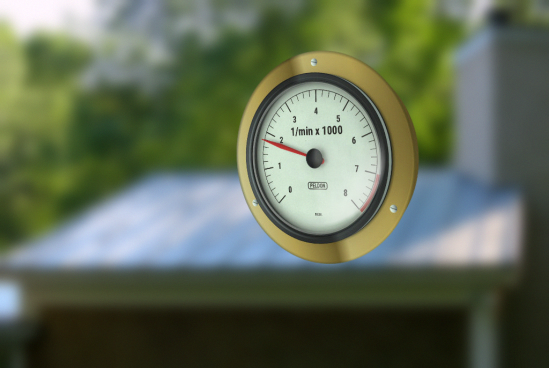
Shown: 1800rpm
